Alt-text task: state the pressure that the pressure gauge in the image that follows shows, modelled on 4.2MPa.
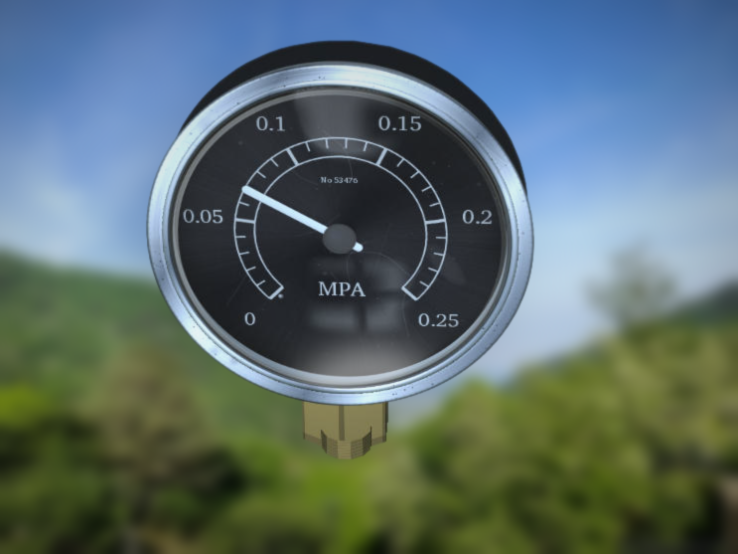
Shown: 0.07MPa
